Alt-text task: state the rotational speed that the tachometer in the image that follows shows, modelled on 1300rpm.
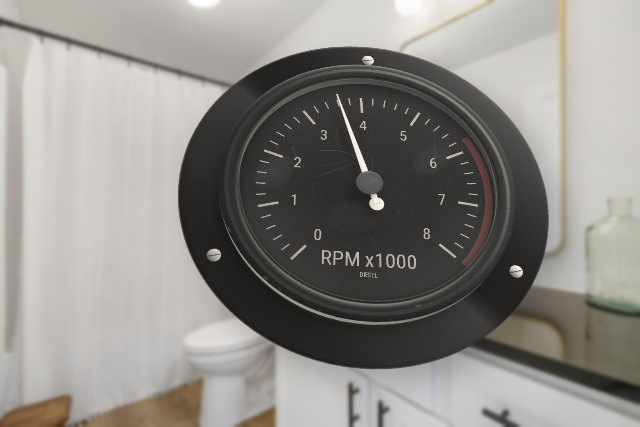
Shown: 3600rpm
